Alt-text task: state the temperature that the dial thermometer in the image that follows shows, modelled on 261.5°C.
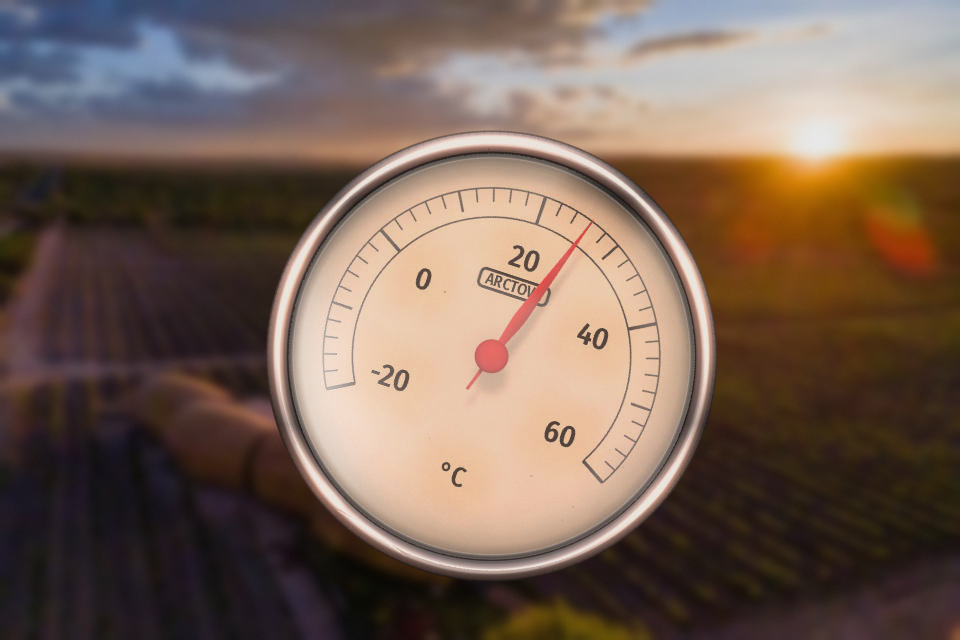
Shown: 26°C
